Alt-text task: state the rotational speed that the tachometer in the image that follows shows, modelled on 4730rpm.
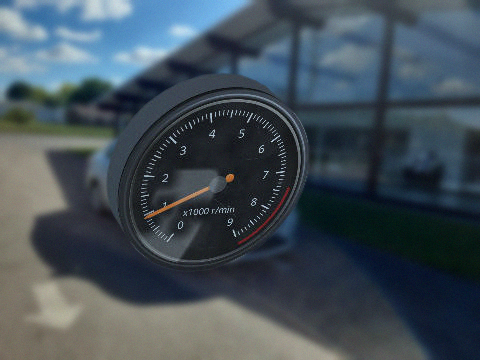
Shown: 1000rpm
